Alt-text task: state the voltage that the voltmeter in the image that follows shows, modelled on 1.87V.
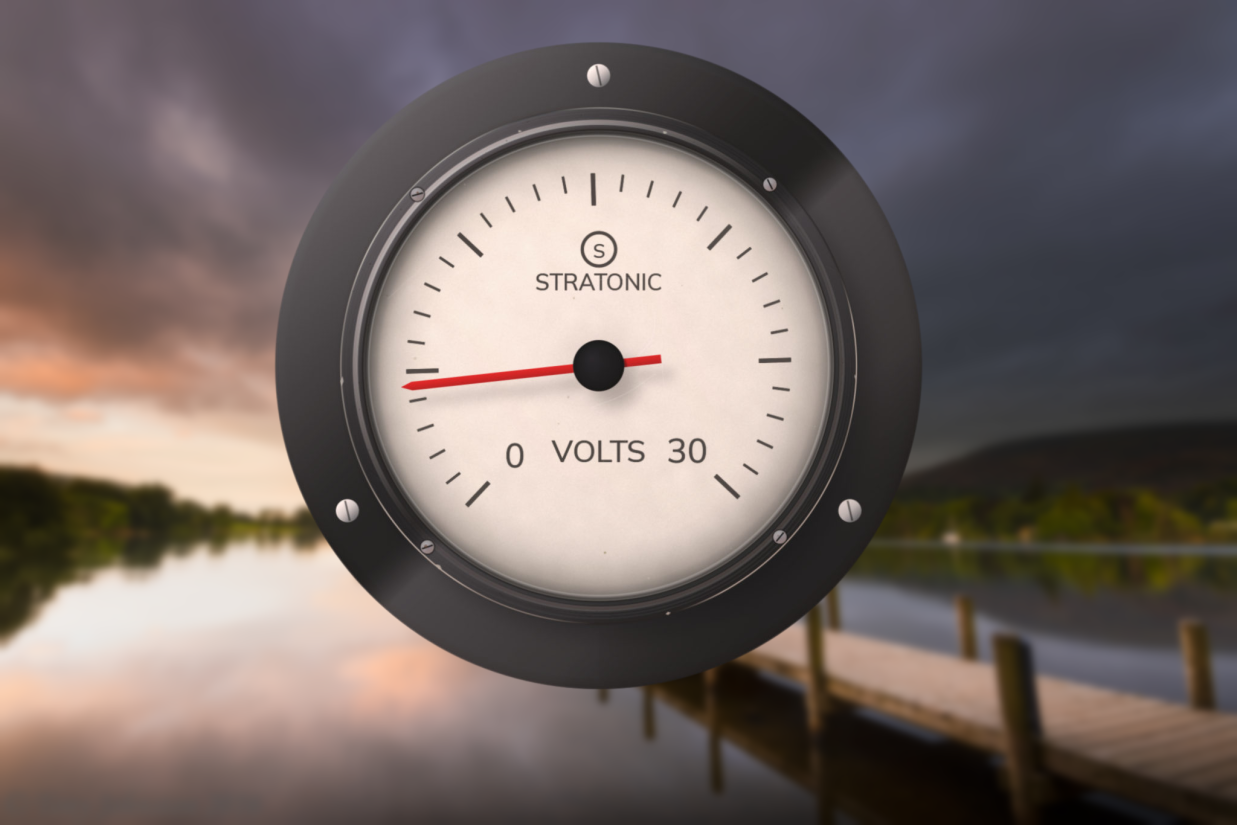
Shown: 4.5V
